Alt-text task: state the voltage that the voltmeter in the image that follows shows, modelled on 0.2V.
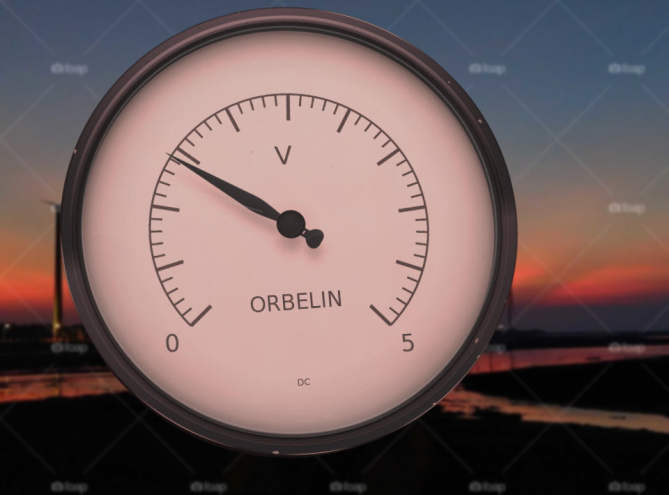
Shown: 1.4V
